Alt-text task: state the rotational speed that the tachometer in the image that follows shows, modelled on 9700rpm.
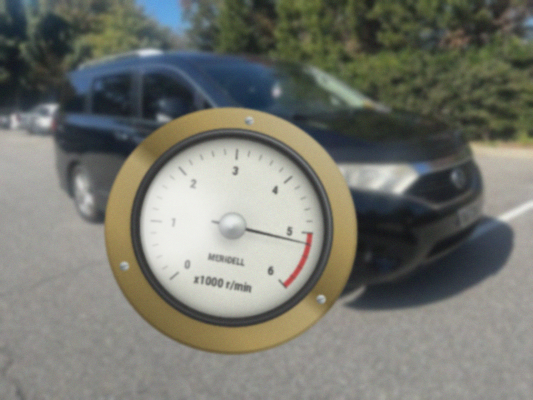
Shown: 5200rpm
